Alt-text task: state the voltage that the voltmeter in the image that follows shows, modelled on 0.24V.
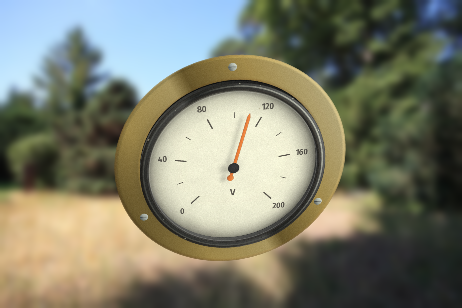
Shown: 110V
